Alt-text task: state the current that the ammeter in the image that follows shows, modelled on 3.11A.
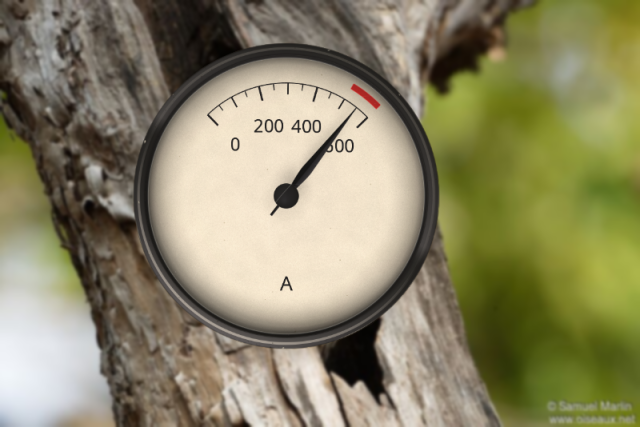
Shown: 550A
